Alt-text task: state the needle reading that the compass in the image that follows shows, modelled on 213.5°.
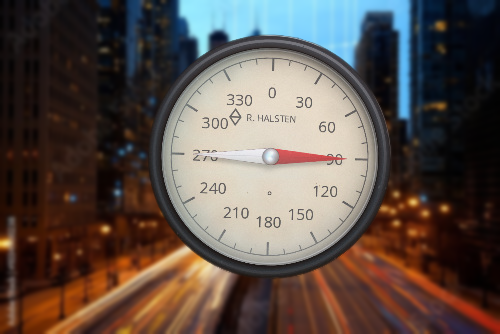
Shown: 90°
